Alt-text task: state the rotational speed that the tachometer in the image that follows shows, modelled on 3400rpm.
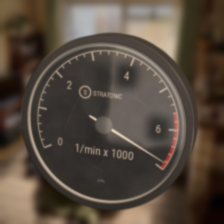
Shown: 6800rpm
